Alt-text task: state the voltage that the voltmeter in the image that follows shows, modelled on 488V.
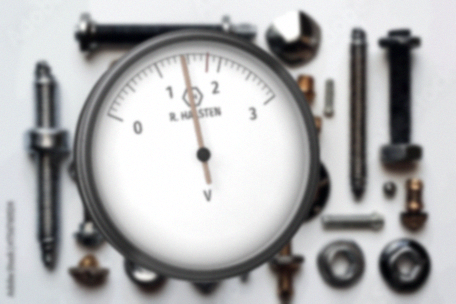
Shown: 1.4V
